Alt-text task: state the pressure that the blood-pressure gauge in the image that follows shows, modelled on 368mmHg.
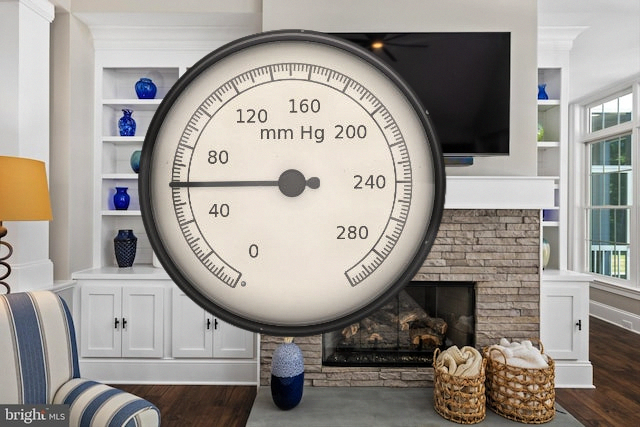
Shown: 60mmHg
